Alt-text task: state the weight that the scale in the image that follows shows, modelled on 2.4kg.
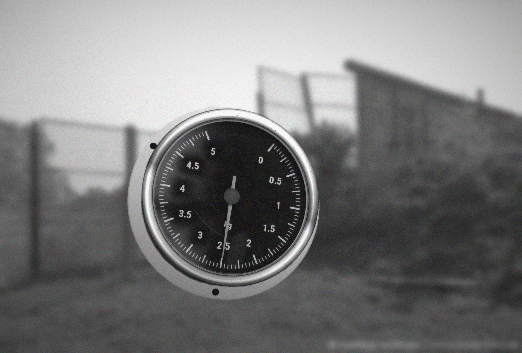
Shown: 2.5kg
